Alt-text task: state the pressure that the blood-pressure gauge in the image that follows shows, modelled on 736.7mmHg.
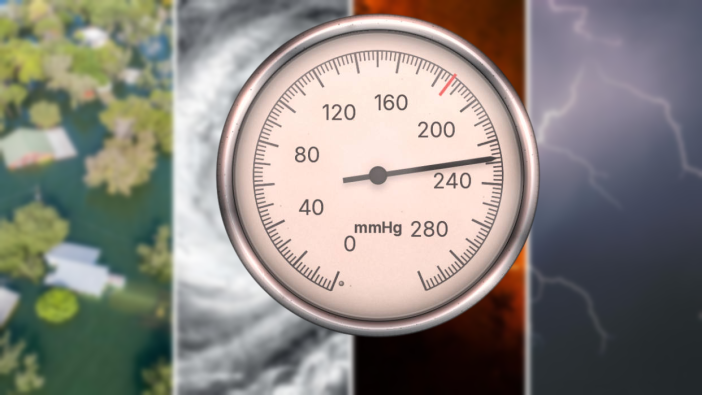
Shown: 228mmHg
